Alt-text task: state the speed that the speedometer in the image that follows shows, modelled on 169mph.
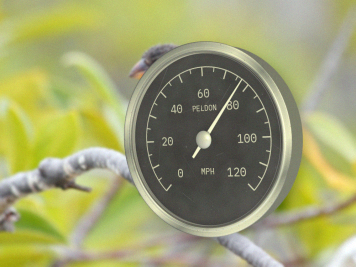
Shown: 77.5mph
